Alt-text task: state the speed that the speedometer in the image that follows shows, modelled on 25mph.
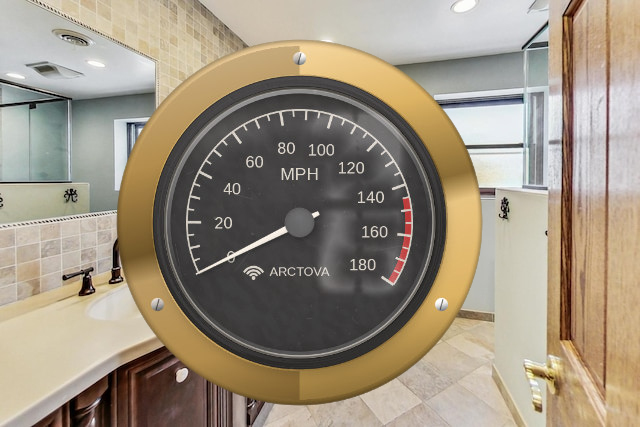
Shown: 0mph
